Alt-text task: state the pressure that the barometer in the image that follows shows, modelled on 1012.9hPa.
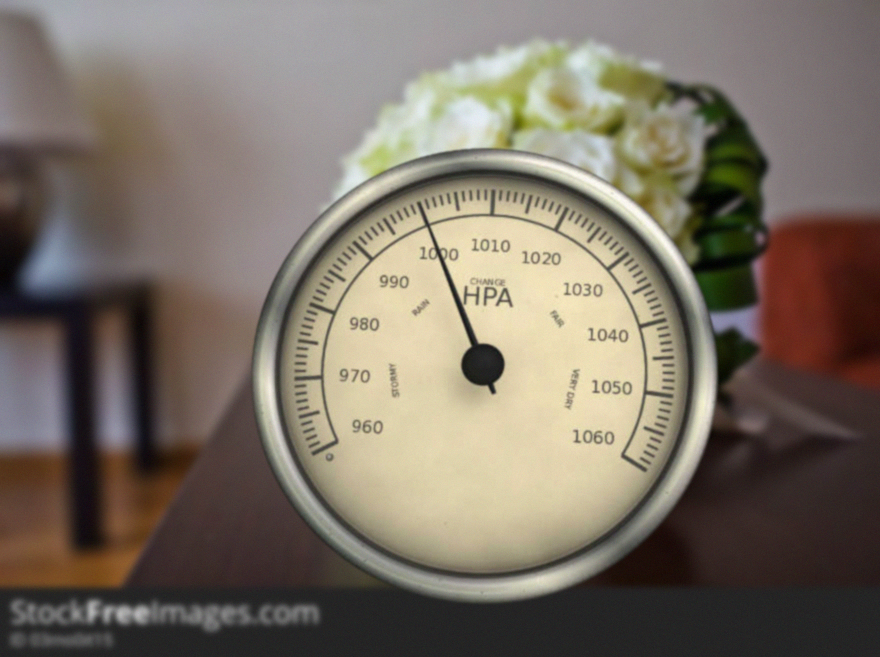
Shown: 1000hPa
